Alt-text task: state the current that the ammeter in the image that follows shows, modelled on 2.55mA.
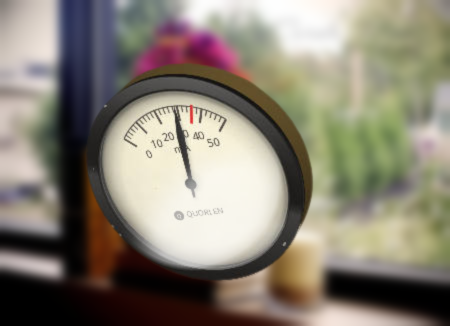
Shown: 30mA
